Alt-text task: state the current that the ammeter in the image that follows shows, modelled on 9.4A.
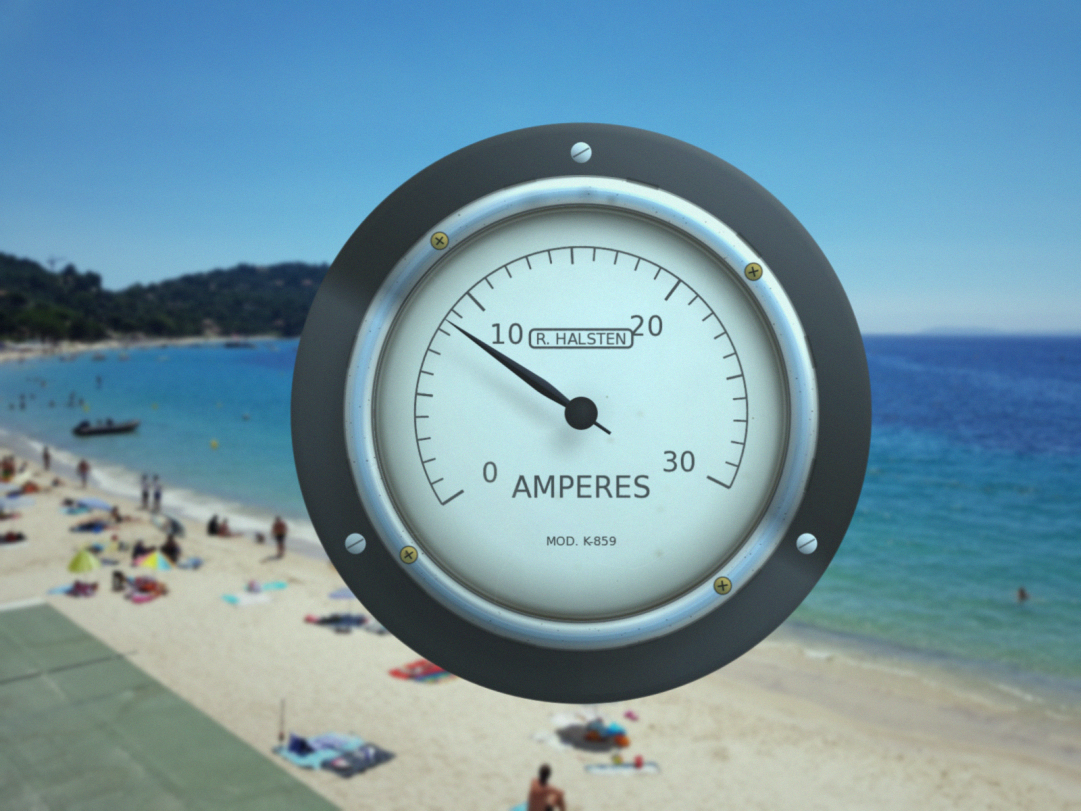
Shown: 8.5A
